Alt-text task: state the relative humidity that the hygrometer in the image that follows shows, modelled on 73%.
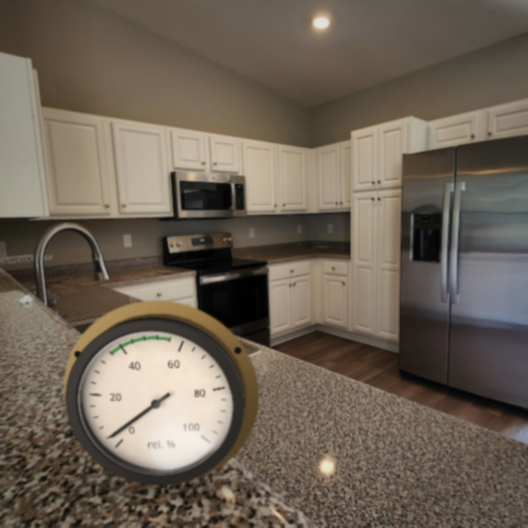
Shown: 4%
